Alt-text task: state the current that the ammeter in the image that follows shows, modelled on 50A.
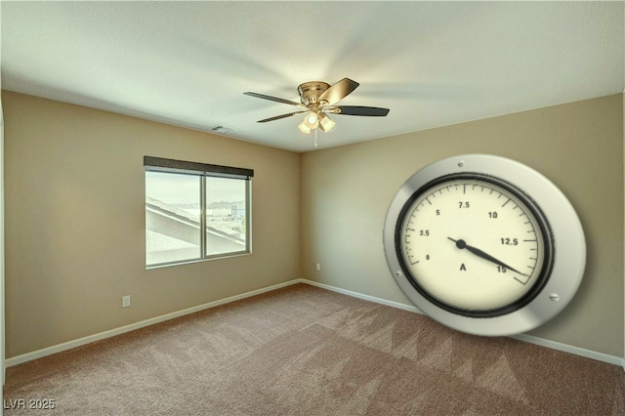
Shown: 14.5A
